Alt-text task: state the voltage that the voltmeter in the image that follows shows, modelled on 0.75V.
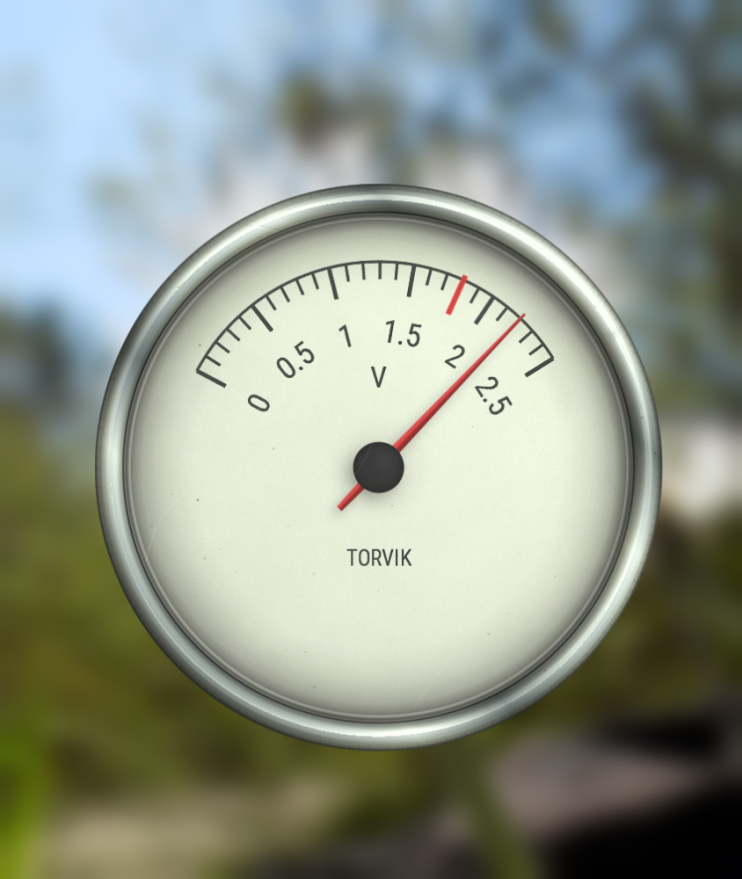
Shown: 2.2V
